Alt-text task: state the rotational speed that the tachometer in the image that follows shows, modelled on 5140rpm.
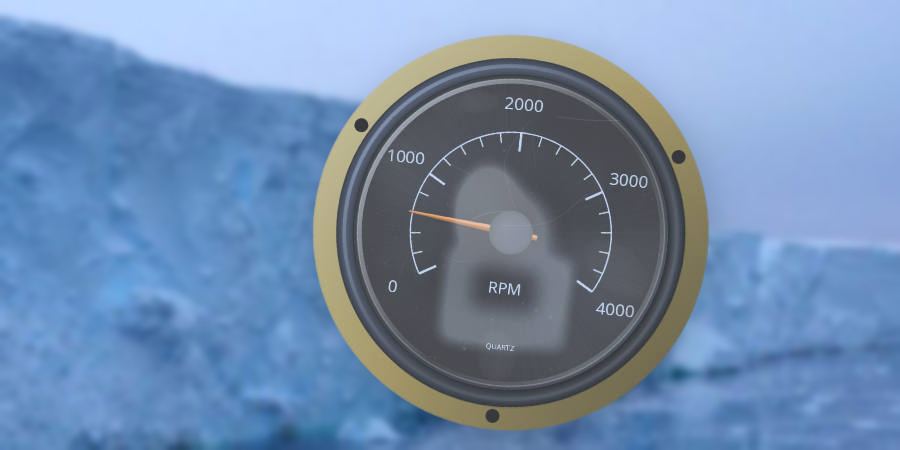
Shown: 600rpm
